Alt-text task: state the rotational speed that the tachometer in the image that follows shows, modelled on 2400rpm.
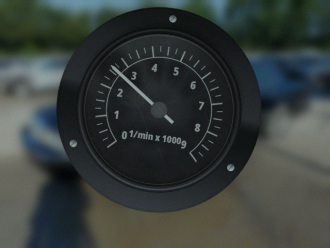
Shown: 2625rpm
